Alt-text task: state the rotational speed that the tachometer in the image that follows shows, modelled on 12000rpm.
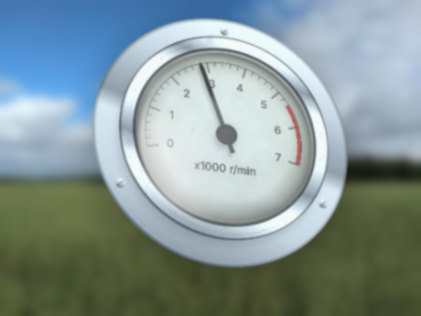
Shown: 2800rpm
